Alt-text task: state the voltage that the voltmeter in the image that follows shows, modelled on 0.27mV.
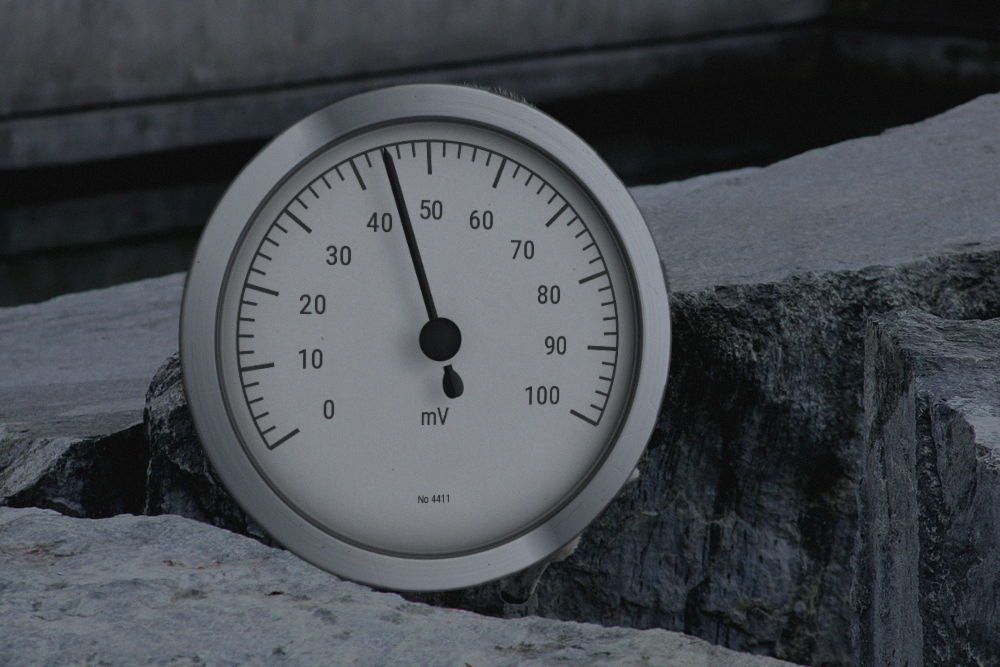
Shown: 44mV
